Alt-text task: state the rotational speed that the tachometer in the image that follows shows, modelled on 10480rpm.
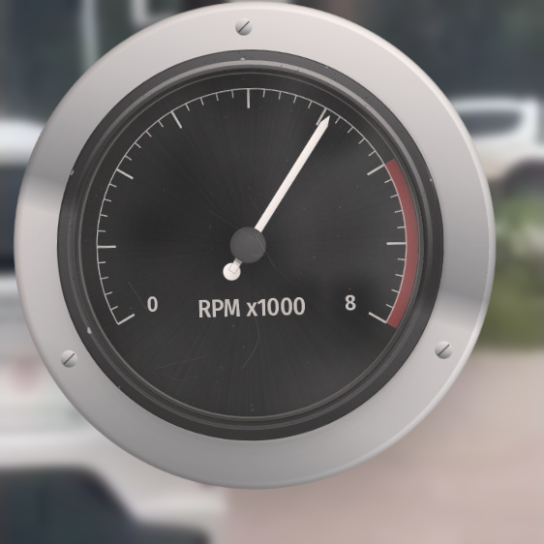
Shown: 5100rpm
